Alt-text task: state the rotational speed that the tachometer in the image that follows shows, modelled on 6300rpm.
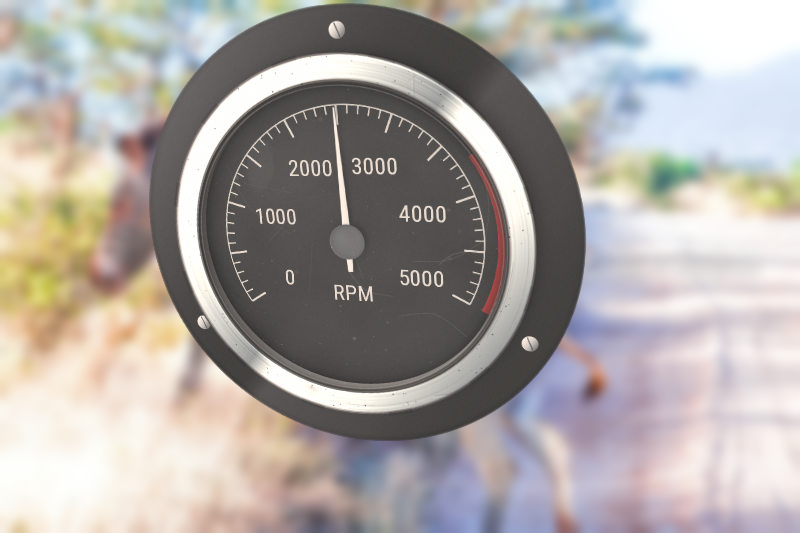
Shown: 2500rpm
